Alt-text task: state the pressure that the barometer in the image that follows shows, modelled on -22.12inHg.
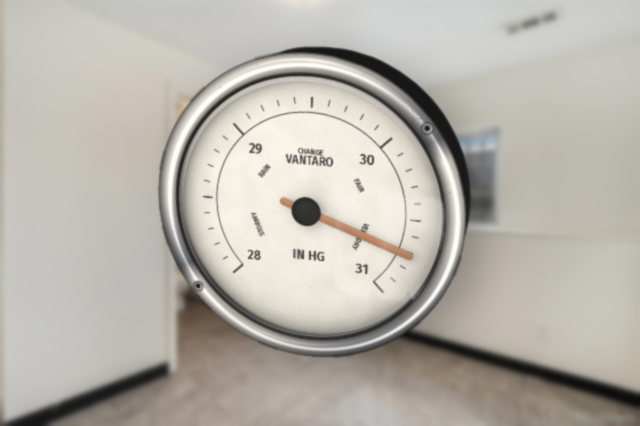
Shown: 30.7inHg
